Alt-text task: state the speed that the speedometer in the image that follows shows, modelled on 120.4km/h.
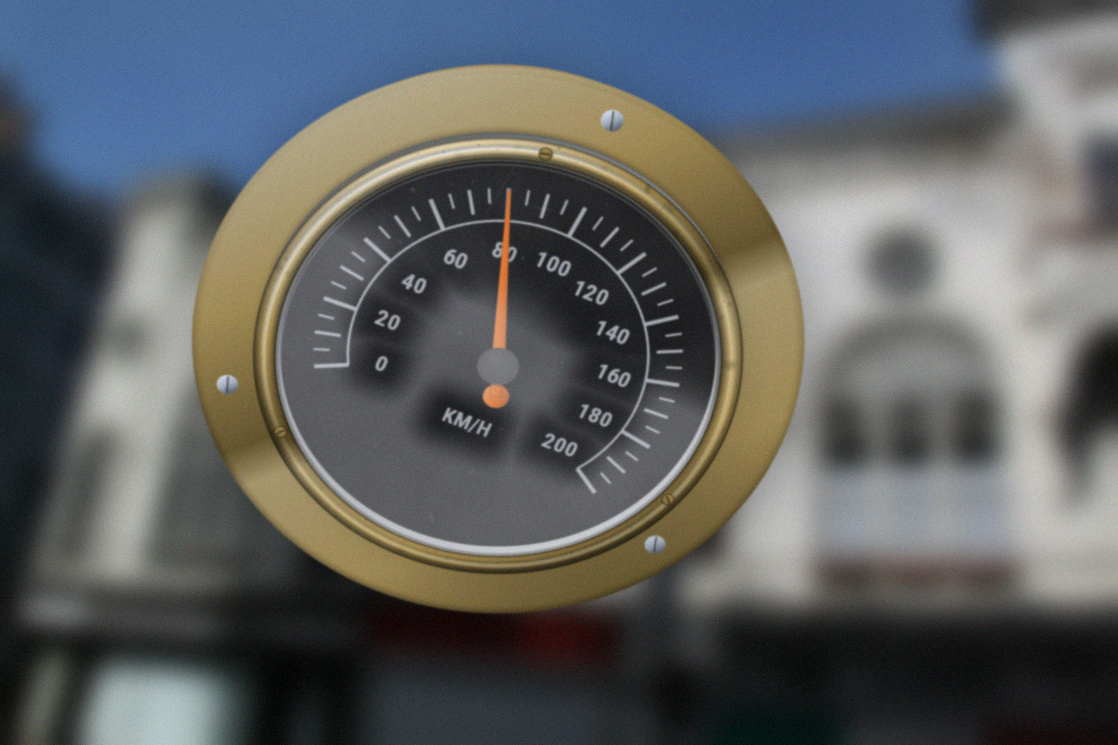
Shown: 80km/h
